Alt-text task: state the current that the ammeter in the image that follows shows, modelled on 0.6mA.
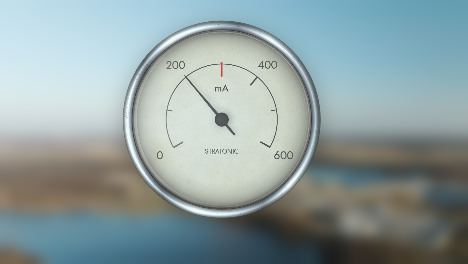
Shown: 200mA
